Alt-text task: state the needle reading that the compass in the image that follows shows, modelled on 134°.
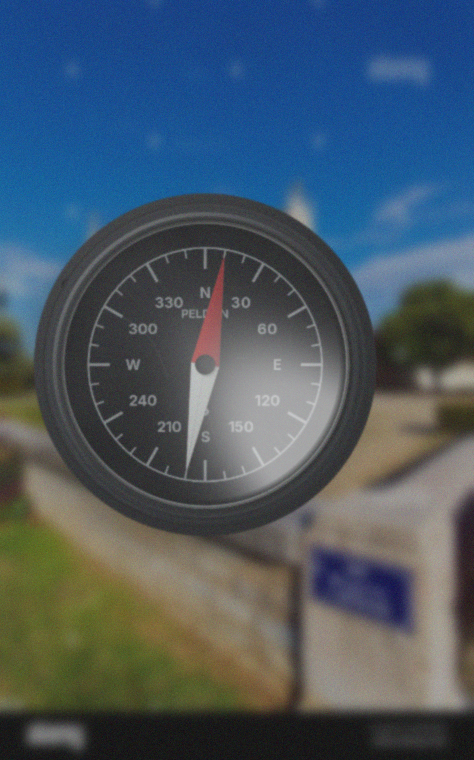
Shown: 10°
